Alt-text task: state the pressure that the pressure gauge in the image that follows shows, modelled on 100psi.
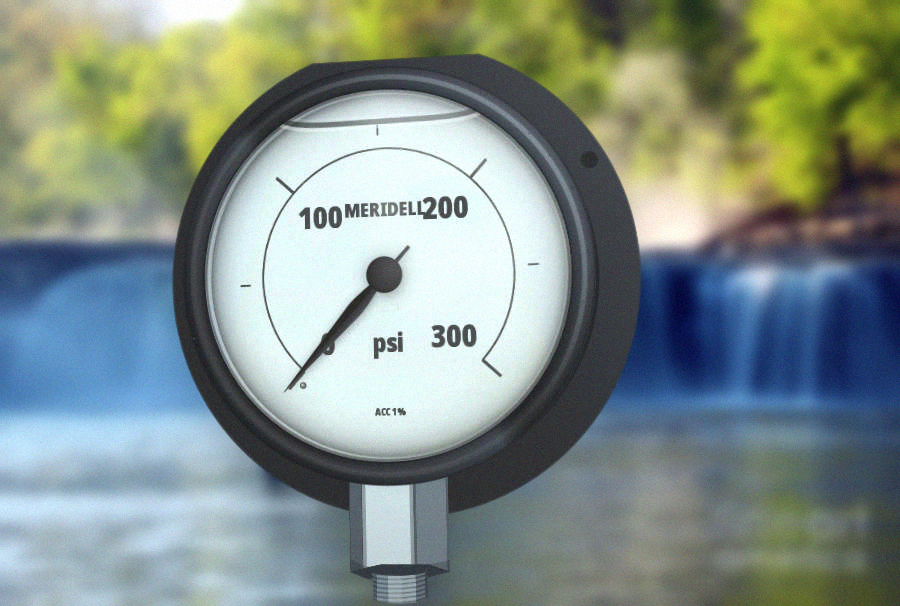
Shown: 0psi
